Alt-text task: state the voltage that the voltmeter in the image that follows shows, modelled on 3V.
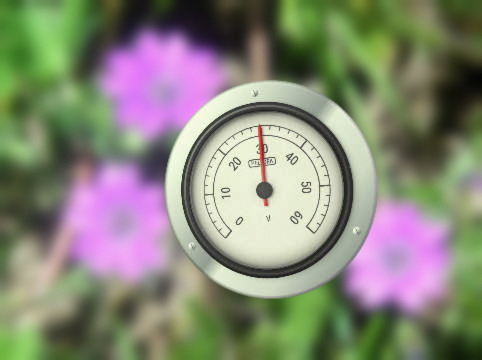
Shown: 30V
